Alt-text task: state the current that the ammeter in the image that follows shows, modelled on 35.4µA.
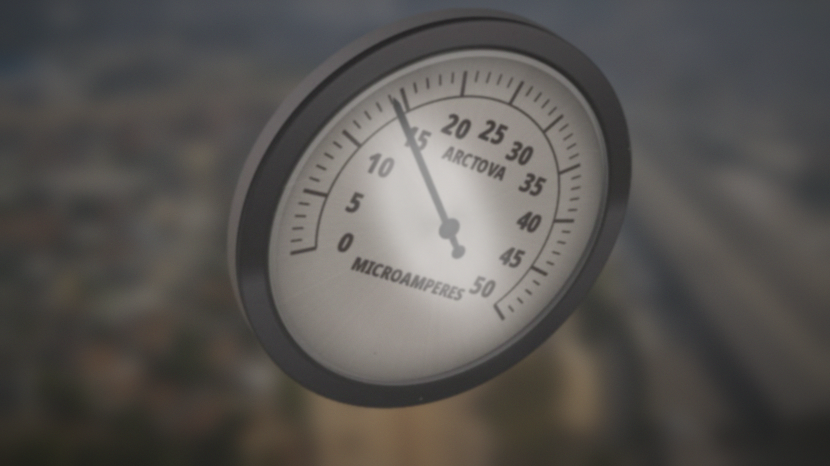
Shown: 14µA
